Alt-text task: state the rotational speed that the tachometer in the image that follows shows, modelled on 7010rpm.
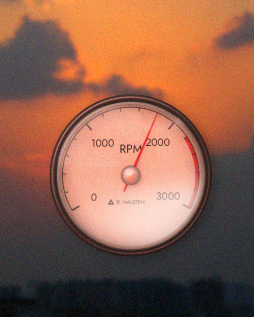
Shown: 1800rpm
